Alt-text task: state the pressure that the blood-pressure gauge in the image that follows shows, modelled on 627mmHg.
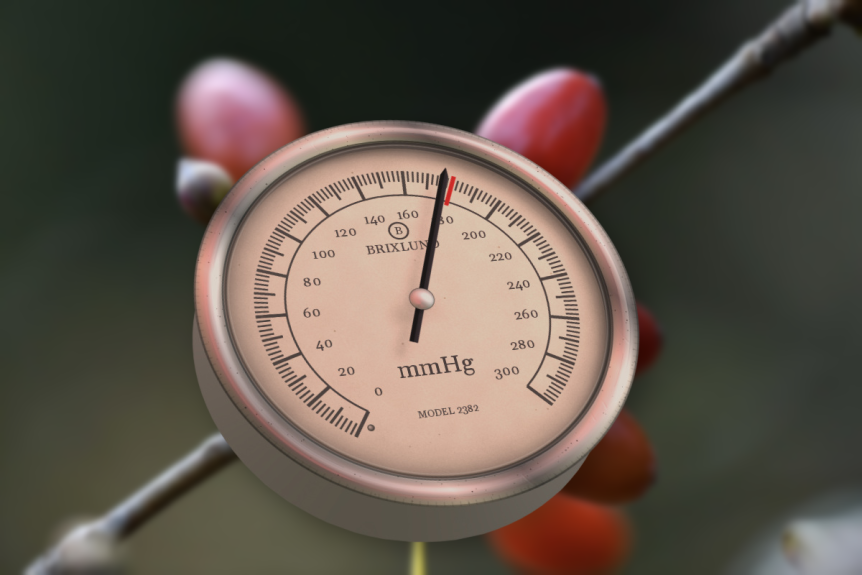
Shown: 176mmHg
